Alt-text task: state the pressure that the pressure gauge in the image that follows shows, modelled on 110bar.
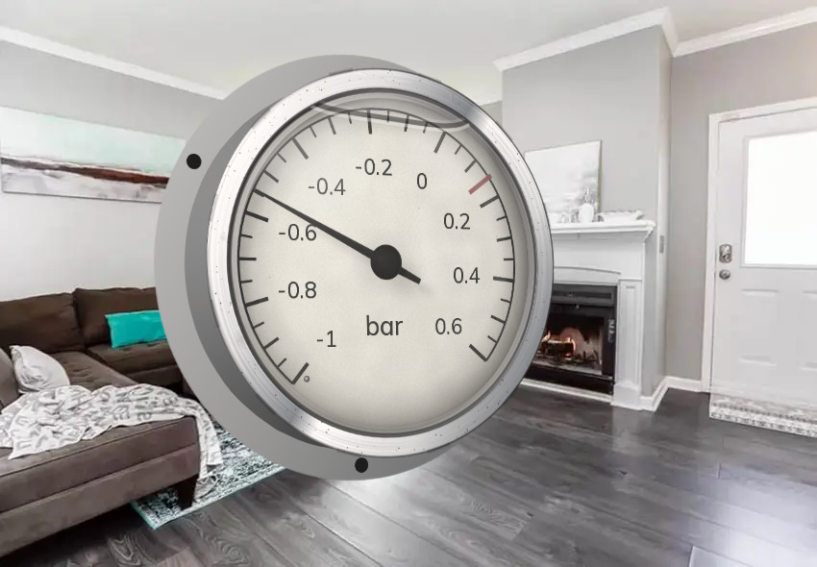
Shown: -0.55bar
